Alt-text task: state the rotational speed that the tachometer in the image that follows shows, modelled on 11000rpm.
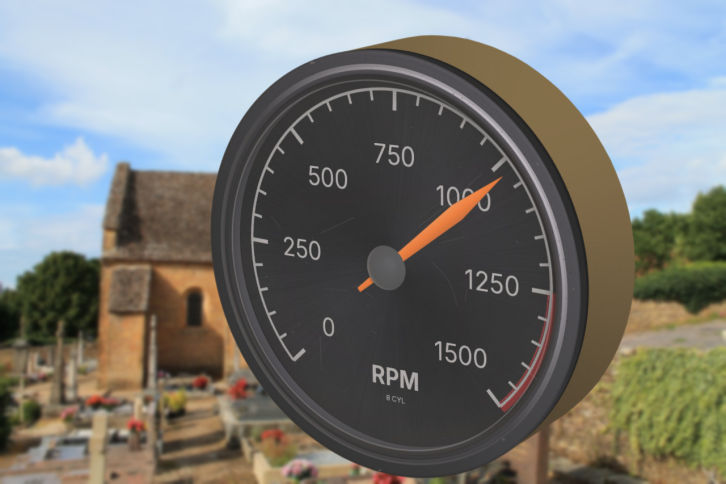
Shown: 1025rpm
